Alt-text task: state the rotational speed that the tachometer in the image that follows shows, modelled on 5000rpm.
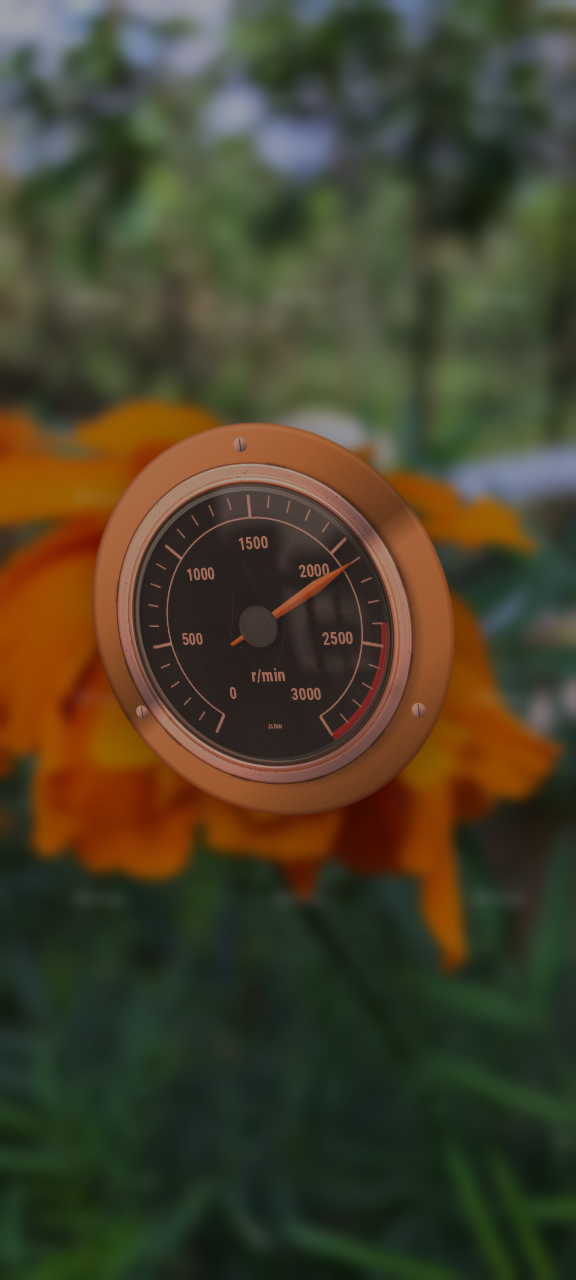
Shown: 2100rpm
